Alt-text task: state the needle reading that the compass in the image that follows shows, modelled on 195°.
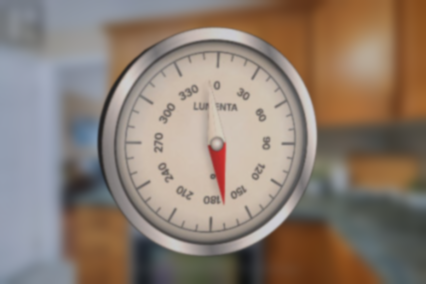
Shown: 170°
